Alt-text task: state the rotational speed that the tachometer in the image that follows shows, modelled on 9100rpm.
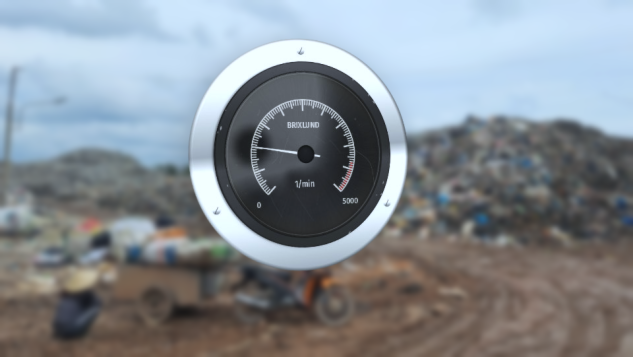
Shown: 1000rpm
